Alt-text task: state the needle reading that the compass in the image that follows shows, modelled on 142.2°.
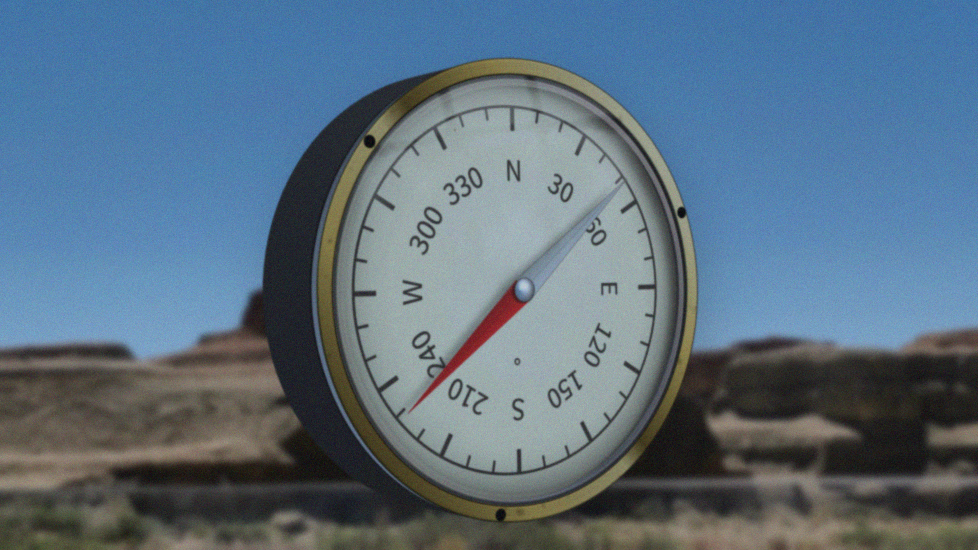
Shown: 230°
